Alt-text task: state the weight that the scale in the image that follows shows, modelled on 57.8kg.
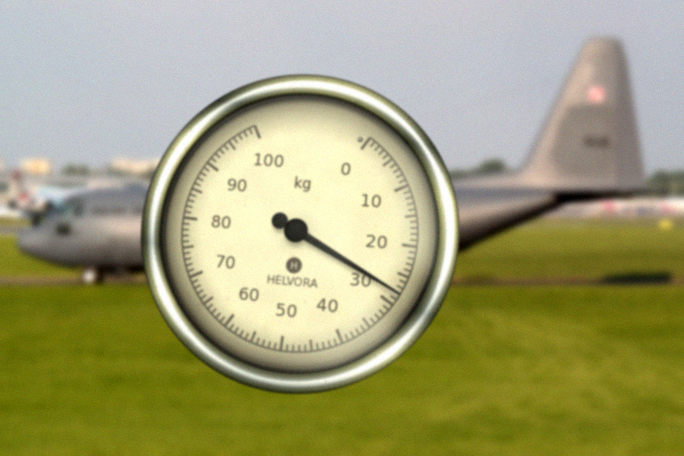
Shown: 28kg
